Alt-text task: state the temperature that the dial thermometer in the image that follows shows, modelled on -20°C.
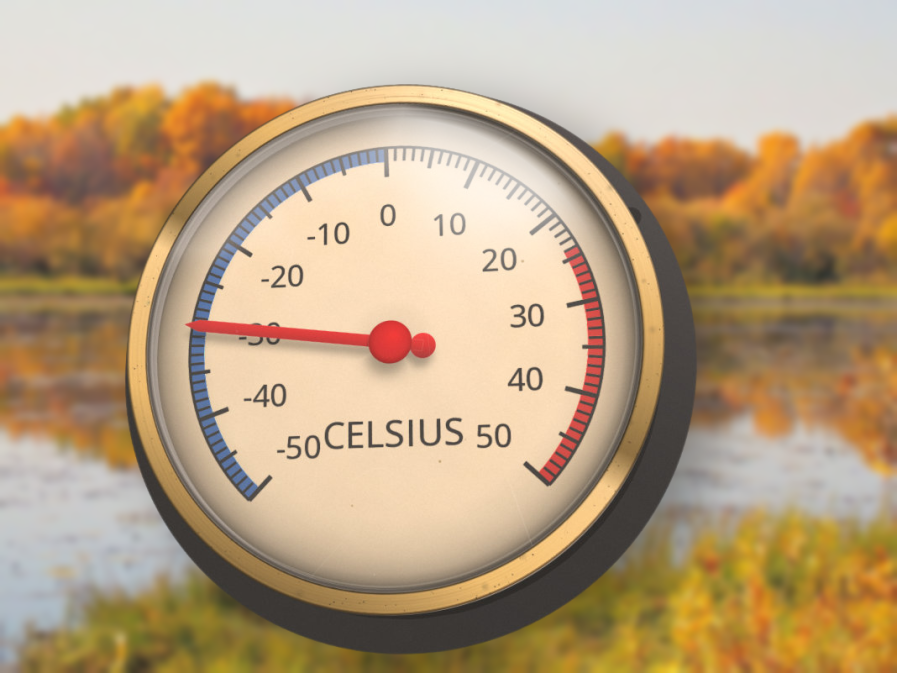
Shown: -30°C
